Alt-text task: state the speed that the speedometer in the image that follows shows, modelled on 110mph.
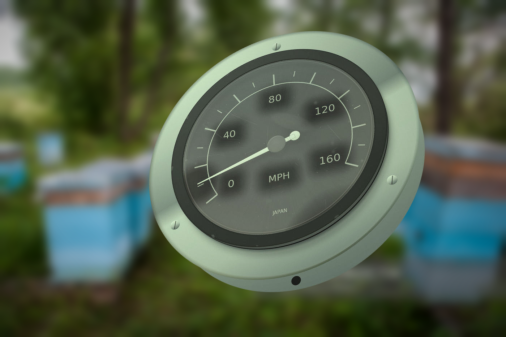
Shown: 10mph
